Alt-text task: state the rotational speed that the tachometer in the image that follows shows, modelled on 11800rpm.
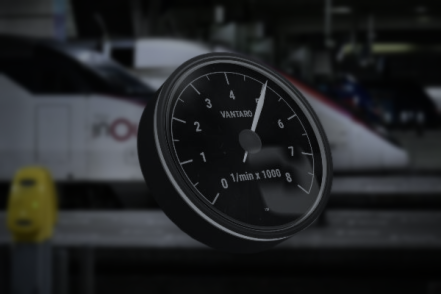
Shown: 5000rpm
